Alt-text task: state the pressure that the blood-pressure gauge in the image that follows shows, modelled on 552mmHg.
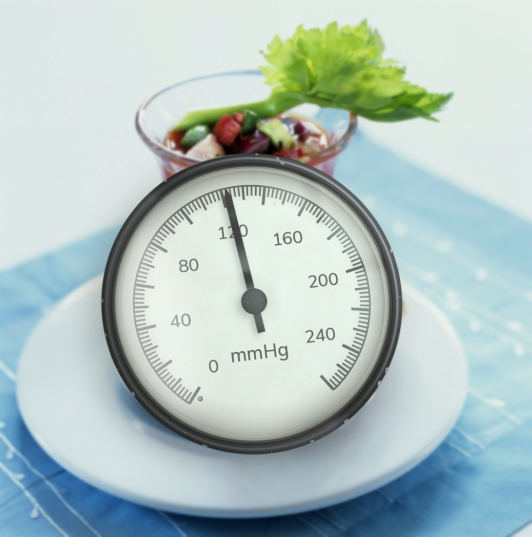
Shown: 122mmHg
